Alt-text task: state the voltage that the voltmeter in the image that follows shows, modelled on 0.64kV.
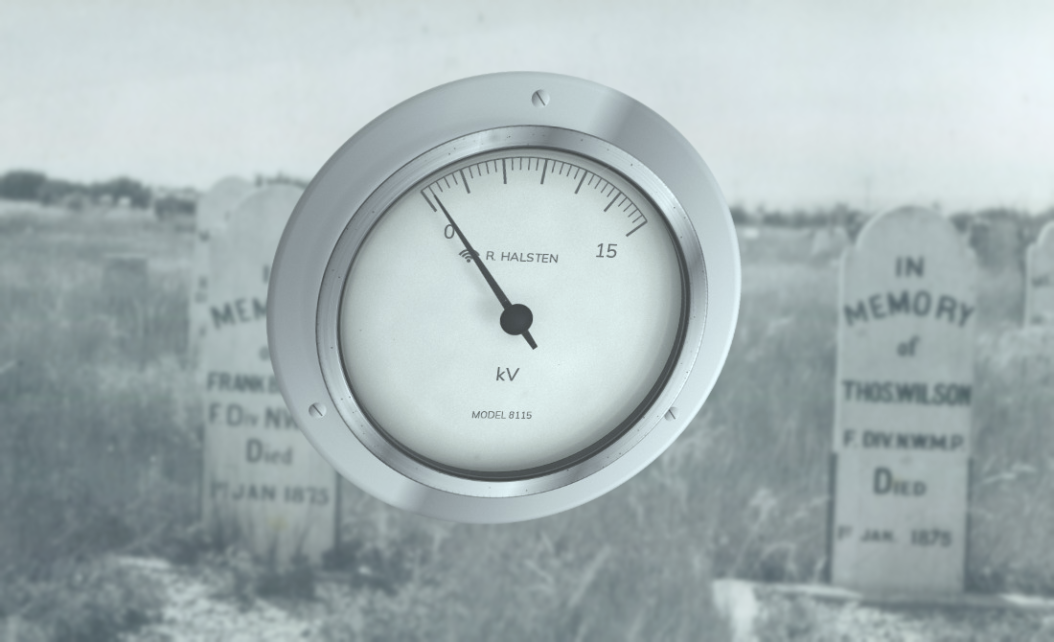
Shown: 0.5kV
